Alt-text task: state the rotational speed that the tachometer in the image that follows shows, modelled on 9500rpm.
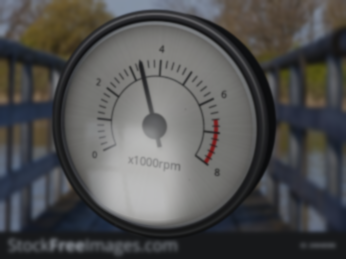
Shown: 3400rpm
